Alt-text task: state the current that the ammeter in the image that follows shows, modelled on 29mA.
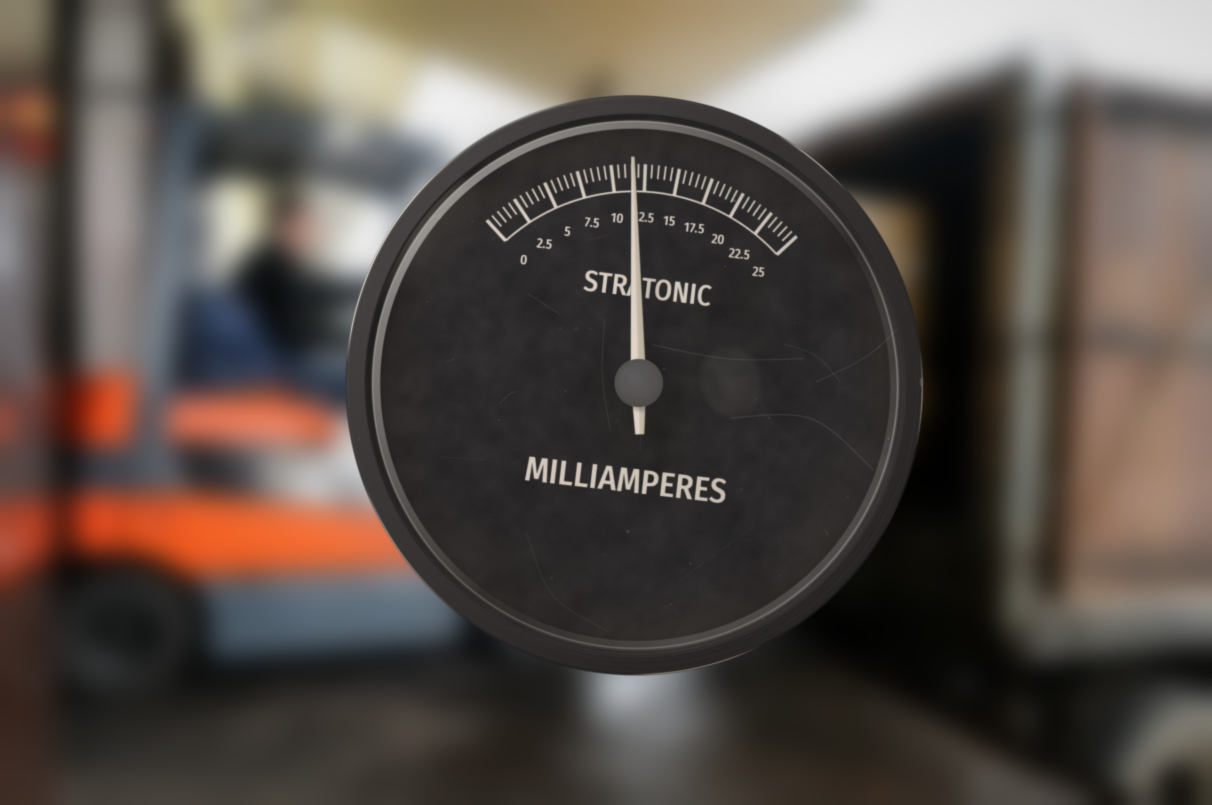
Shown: 11.5mA
